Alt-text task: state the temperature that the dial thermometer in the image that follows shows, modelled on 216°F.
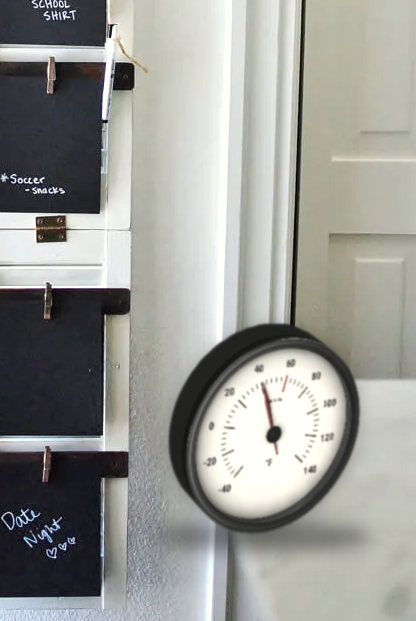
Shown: 40°F
